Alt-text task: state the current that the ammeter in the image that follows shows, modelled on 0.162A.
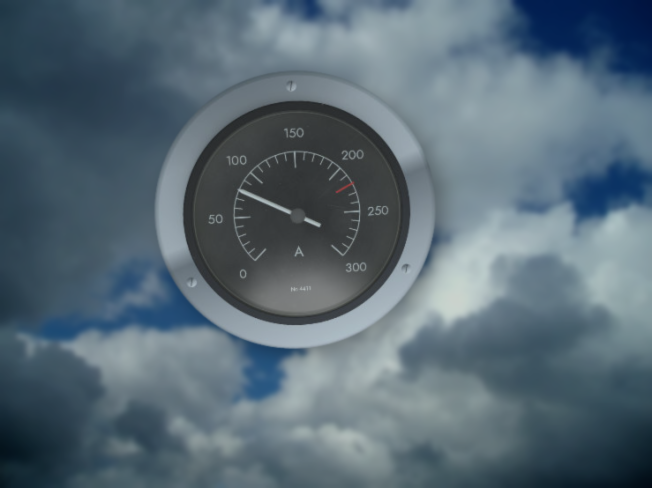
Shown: 80A
